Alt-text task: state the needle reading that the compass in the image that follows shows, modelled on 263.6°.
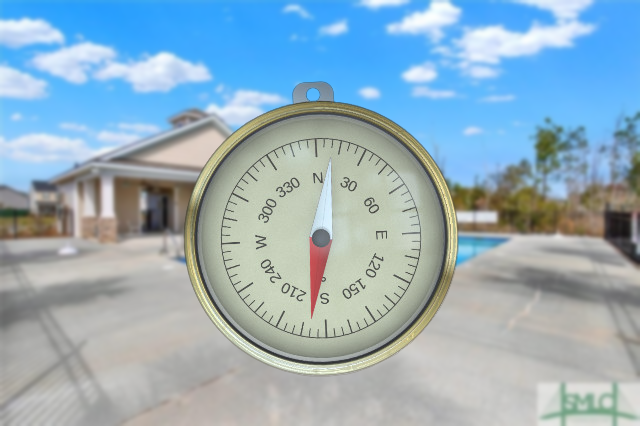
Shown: 190°
